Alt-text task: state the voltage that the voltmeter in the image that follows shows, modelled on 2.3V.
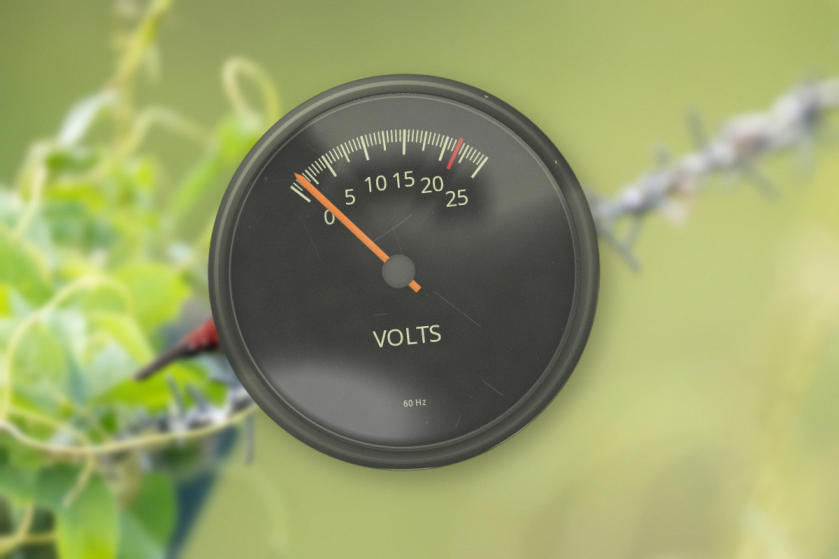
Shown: 1.5V
